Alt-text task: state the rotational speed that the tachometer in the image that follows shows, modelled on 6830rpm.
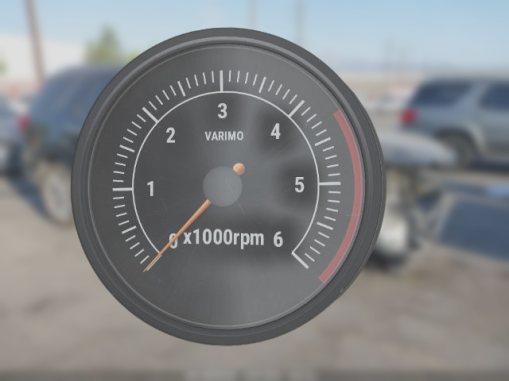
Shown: 0rpm
